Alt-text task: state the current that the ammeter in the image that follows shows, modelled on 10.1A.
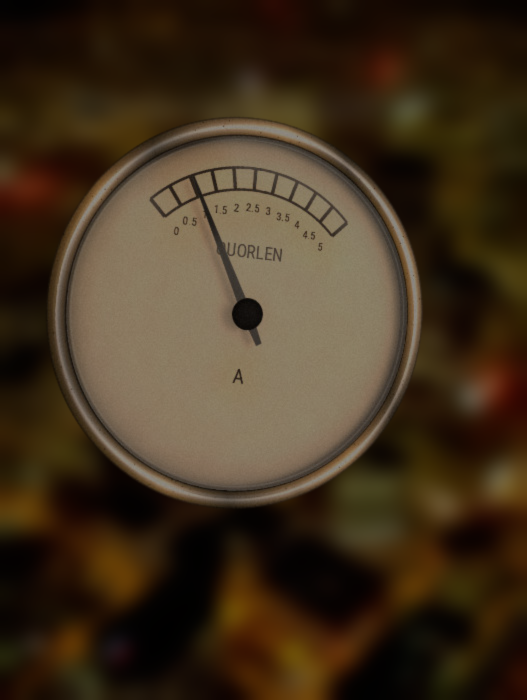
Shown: 1A
